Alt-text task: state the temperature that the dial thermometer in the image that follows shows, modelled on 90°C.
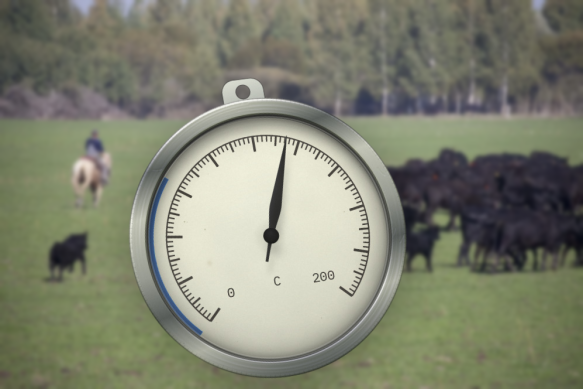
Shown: 114°C
